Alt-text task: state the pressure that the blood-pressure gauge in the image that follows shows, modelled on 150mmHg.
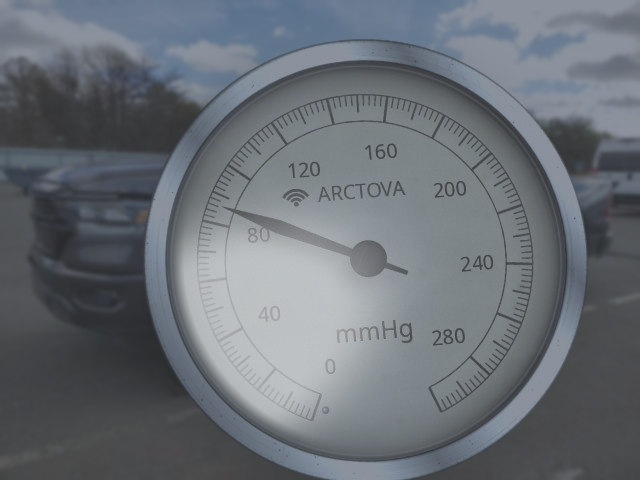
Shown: 86mmHg
